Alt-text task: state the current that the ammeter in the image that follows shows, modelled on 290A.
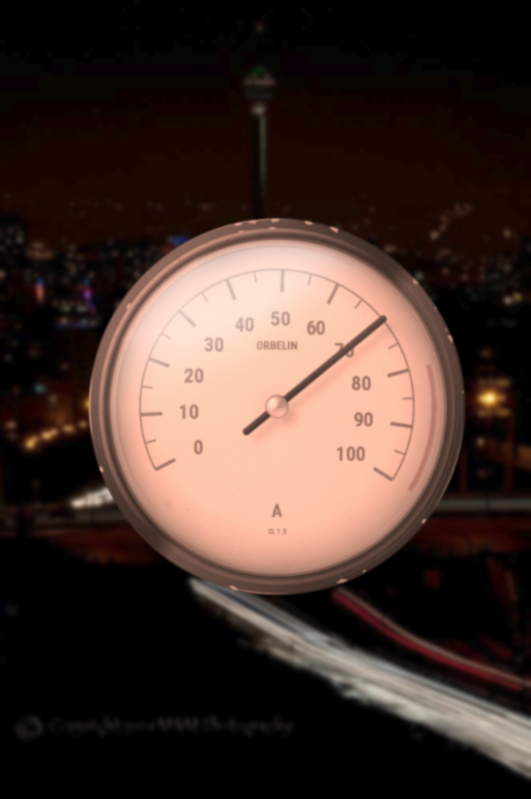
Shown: 70A
